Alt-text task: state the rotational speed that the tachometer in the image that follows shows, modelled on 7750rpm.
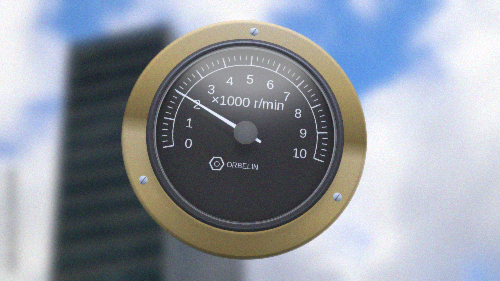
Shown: 2000rpm
